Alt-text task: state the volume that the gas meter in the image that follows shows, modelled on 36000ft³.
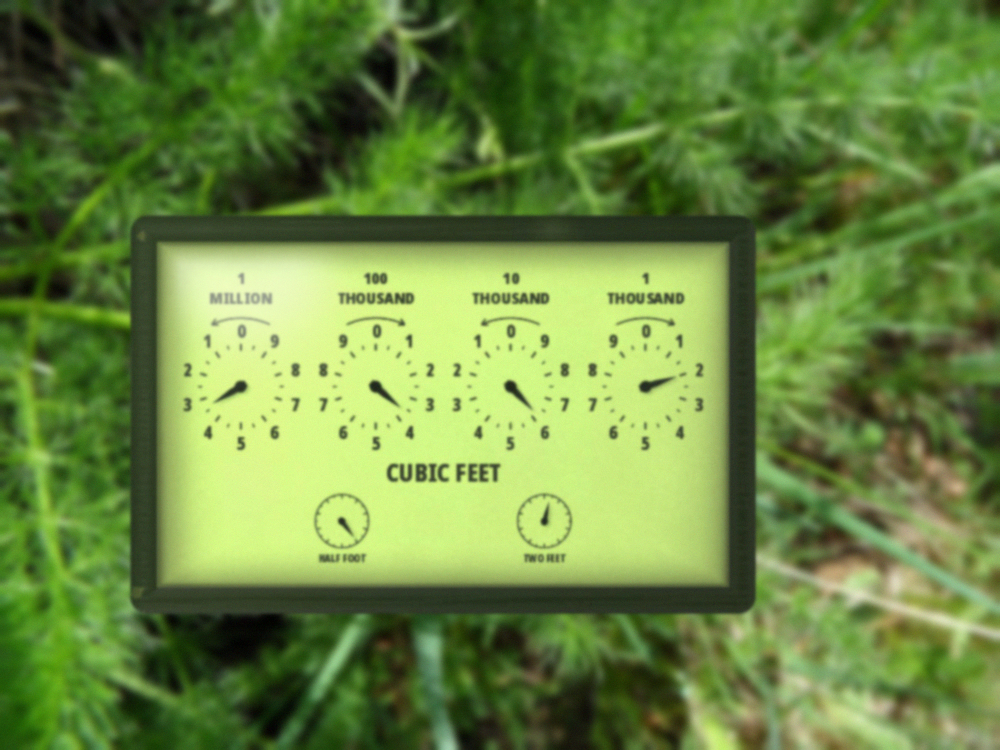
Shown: 336200ft³
